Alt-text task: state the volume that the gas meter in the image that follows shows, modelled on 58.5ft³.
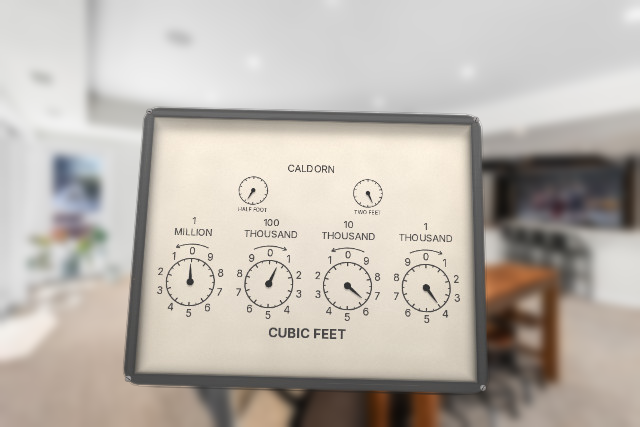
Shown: 6400ft³
